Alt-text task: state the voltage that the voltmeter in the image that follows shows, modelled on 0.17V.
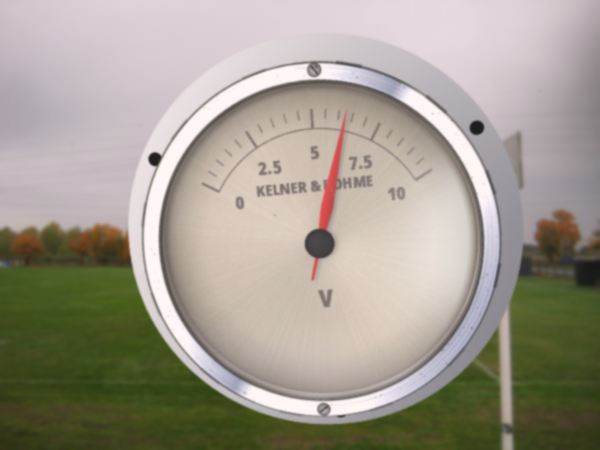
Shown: 6.25V
